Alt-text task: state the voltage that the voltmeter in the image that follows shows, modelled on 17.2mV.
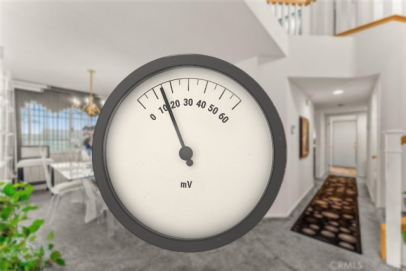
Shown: 15mV
